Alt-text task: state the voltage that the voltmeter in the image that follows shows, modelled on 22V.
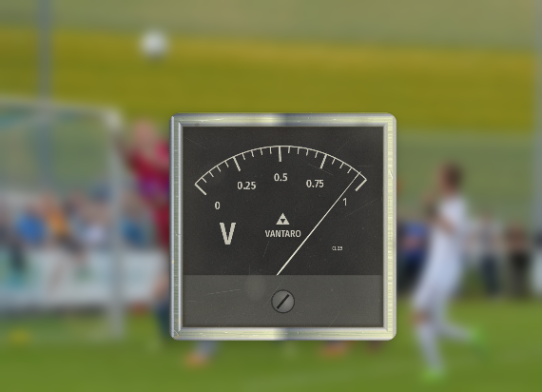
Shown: 0.95V
